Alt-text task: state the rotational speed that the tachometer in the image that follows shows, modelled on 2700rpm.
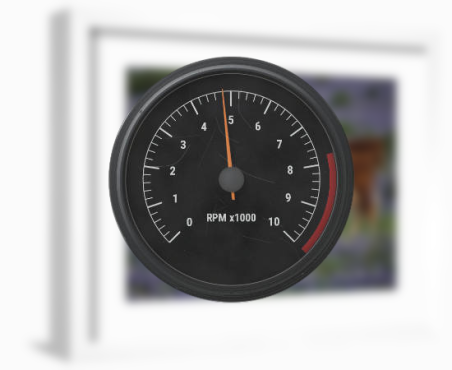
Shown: 4800rpm
